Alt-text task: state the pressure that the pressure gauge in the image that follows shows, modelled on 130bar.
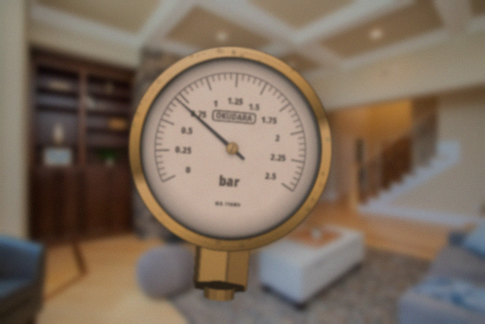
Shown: 0.7bar
